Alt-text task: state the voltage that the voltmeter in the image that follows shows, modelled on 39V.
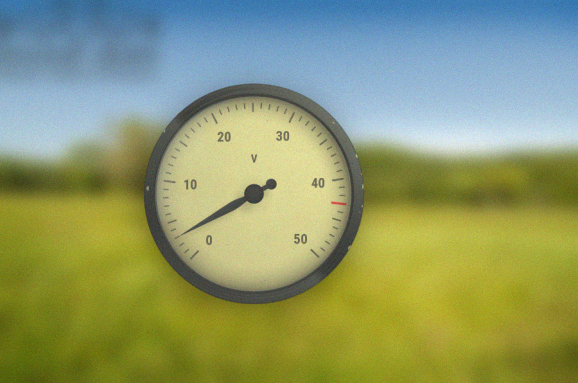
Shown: 3V
